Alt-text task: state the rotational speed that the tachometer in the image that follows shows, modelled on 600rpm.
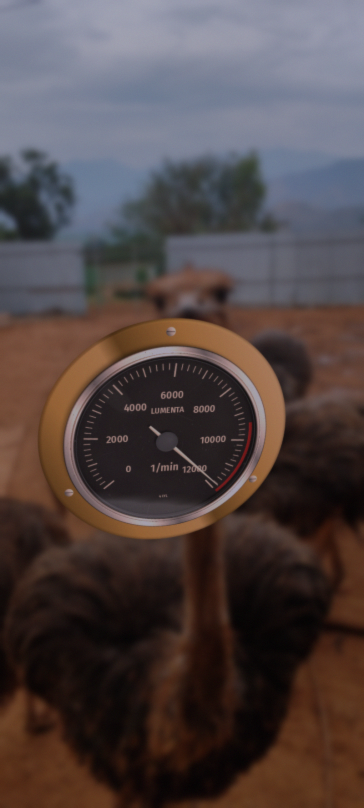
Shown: 11800rpm
